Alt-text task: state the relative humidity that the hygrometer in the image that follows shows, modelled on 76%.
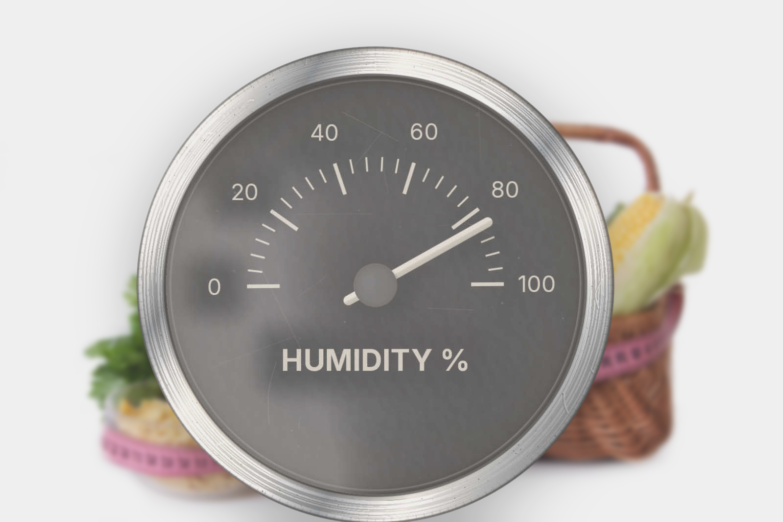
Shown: 84%
